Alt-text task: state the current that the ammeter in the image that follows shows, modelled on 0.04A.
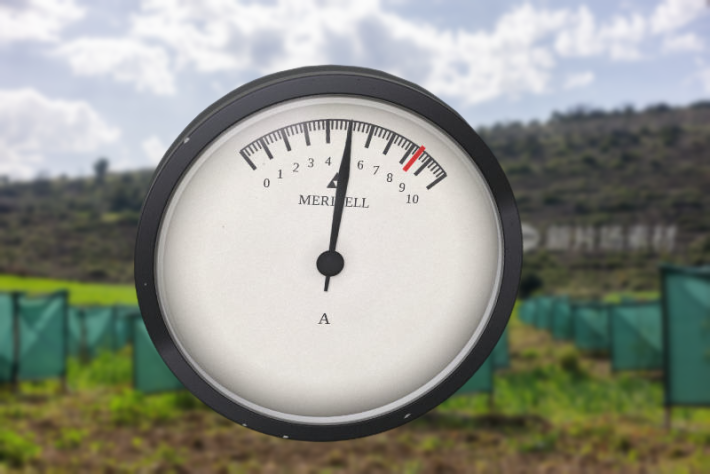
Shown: 5A
